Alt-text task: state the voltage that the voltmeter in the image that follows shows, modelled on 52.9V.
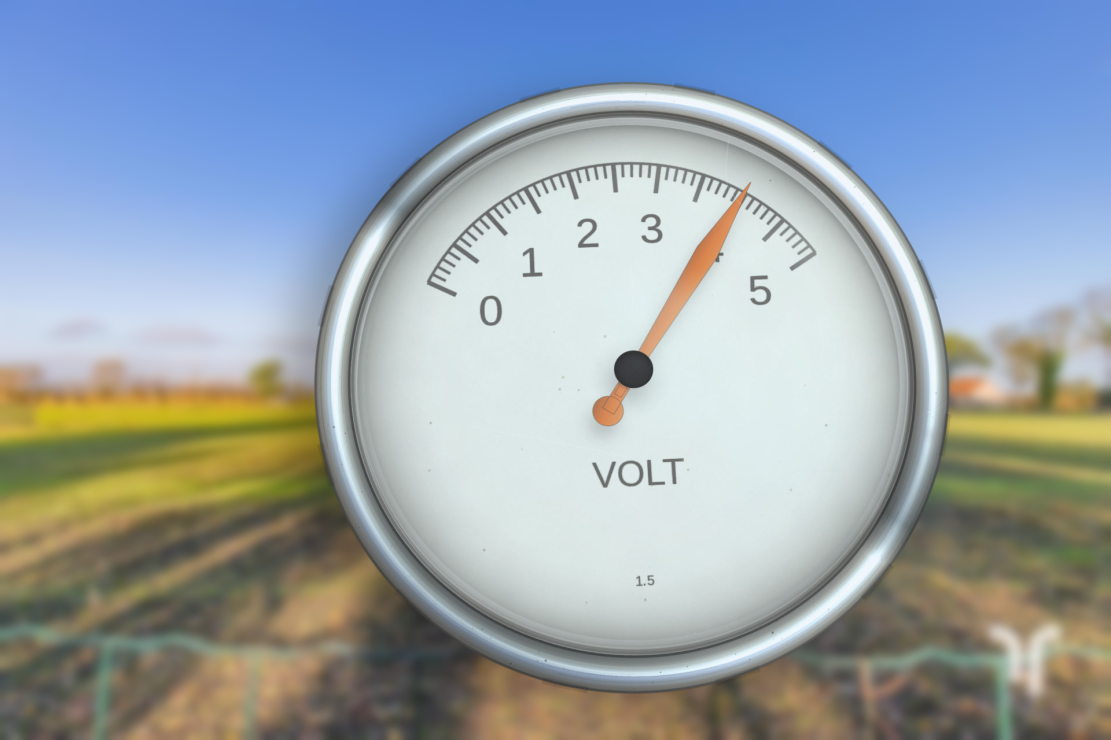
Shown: 4V
